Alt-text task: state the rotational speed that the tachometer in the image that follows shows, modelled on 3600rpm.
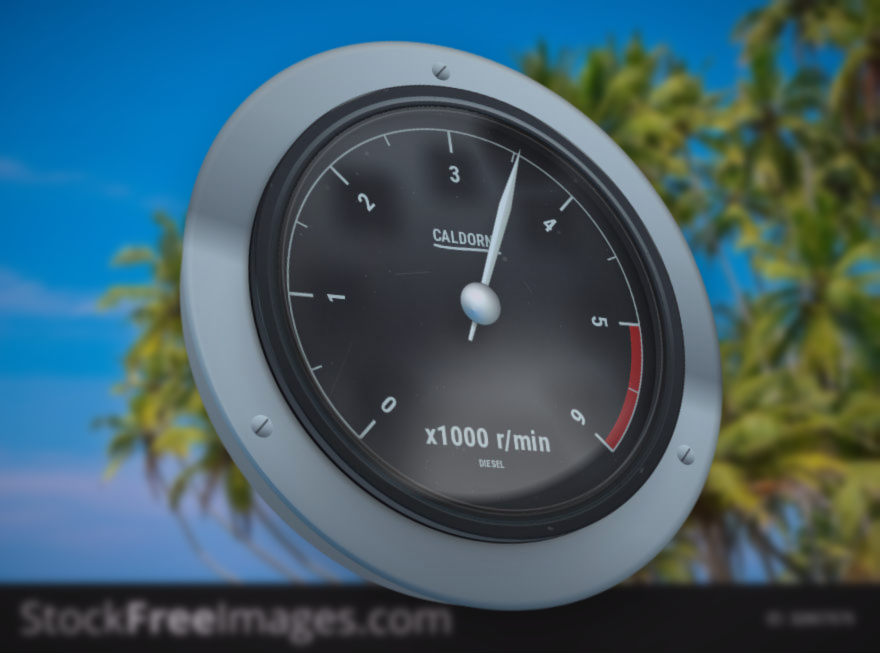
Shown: 3500rpm
